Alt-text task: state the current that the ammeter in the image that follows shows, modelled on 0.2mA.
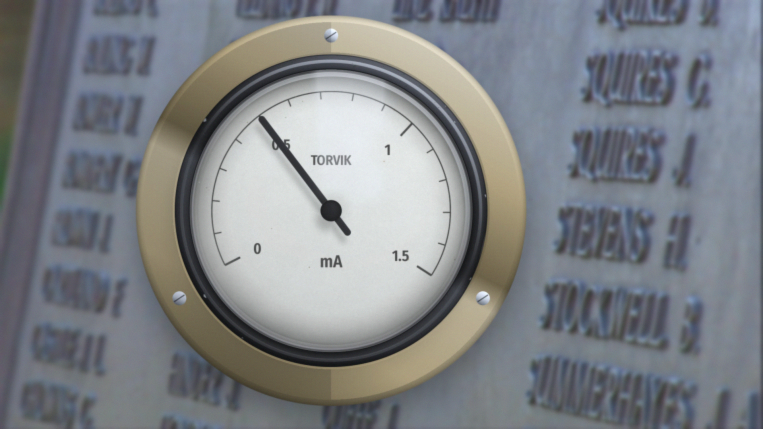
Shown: 0.5mA
